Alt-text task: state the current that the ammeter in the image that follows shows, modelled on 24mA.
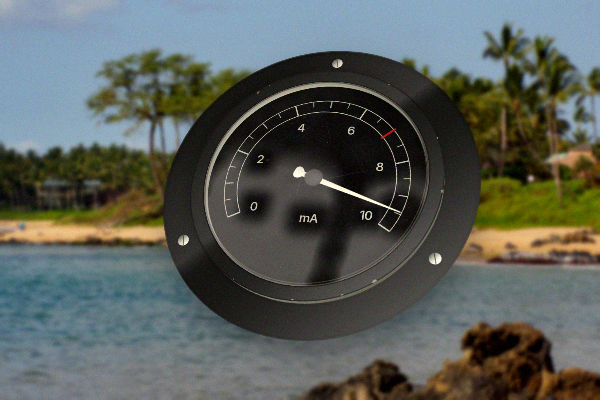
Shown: 9.5mA
